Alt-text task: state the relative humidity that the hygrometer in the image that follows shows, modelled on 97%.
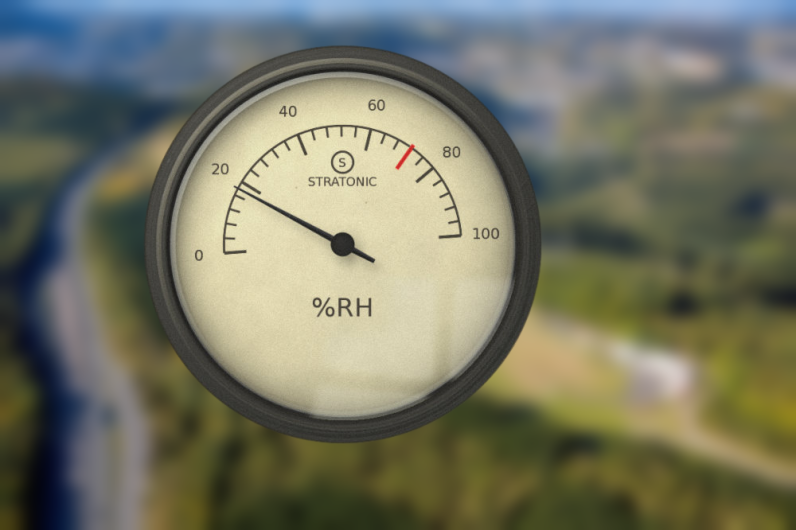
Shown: 18%
